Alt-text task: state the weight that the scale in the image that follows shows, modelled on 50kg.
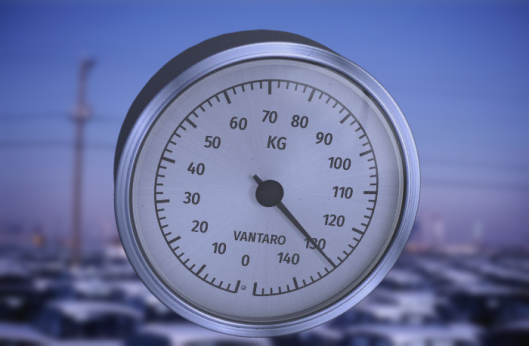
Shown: 130kg
